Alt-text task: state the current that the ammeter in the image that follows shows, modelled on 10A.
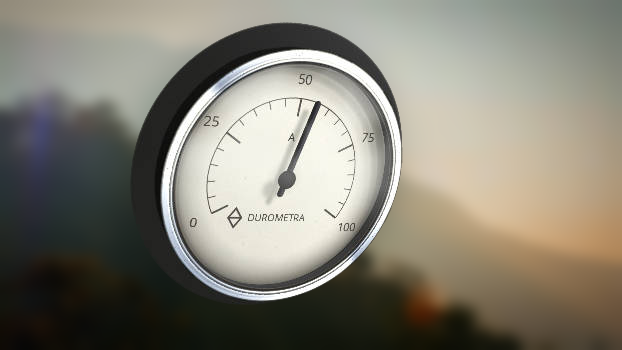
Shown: 55A
